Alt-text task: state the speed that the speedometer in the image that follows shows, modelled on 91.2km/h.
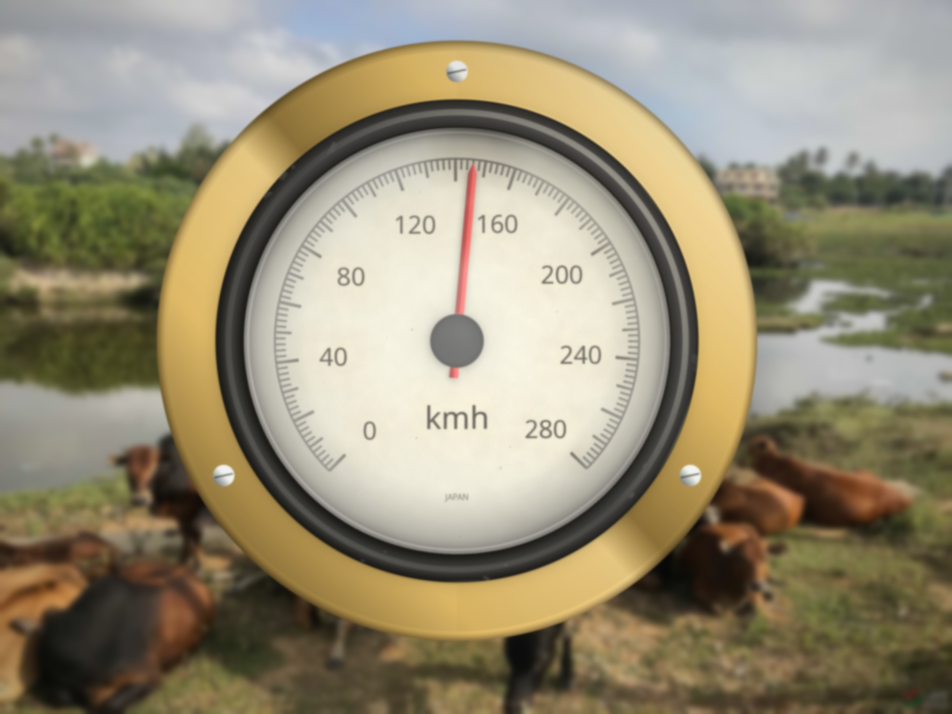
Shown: 146km/h
